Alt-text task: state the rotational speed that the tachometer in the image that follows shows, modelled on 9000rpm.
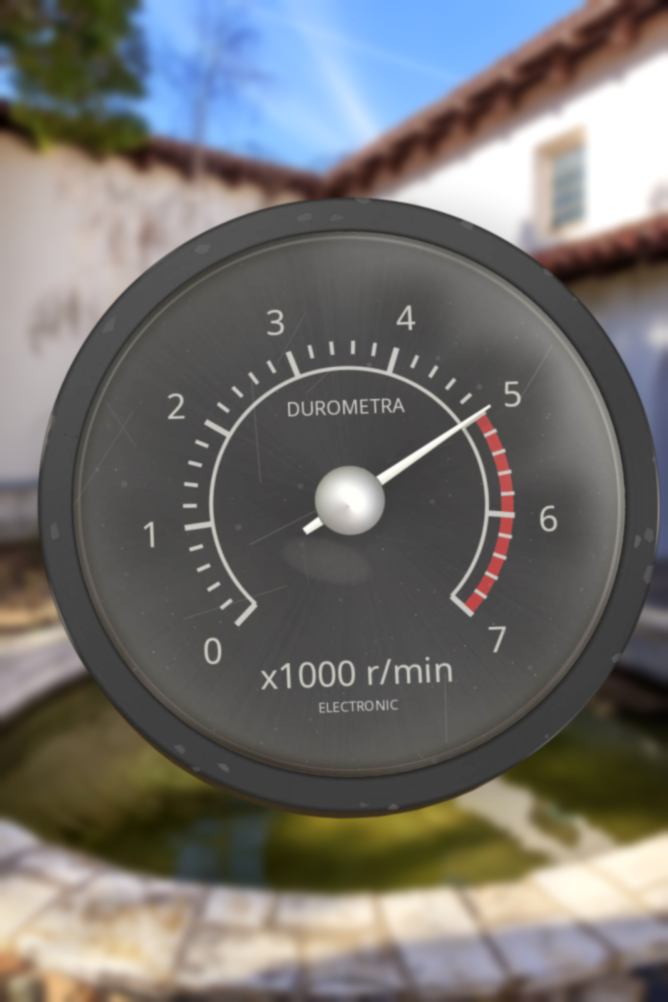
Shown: 5000rpm
